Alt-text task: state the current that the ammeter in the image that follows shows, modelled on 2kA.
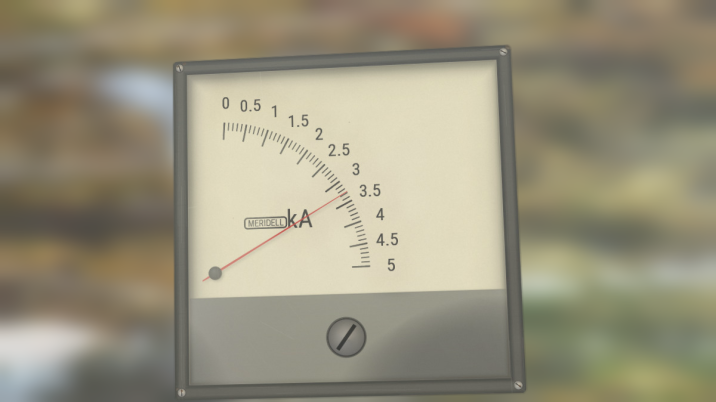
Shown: 3.3kA
